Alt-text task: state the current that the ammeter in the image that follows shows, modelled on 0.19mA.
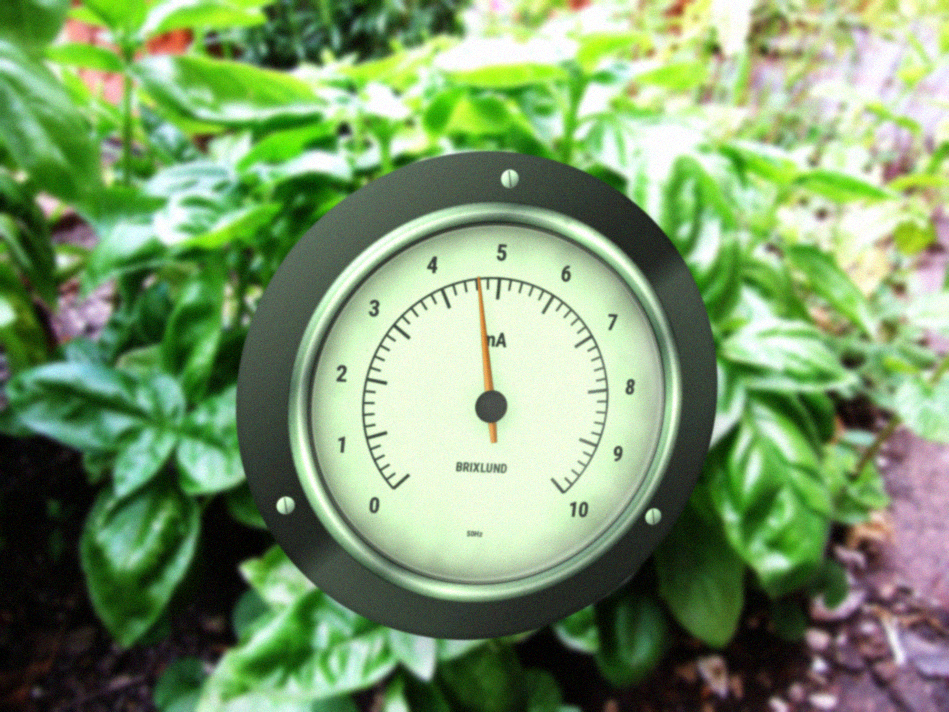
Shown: 4.6mA
